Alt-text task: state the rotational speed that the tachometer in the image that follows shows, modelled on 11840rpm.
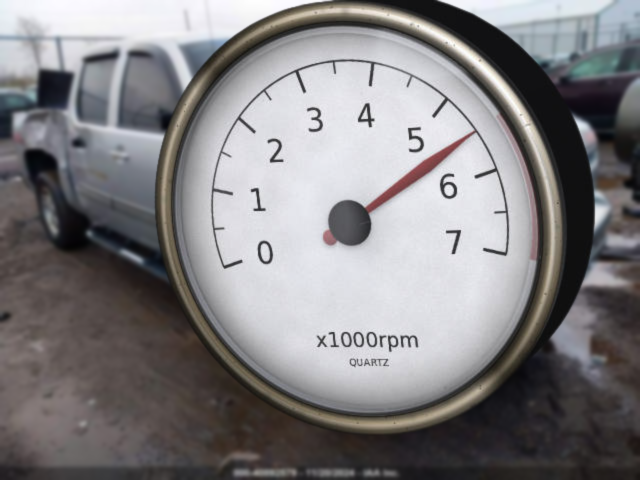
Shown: 5500rpm
